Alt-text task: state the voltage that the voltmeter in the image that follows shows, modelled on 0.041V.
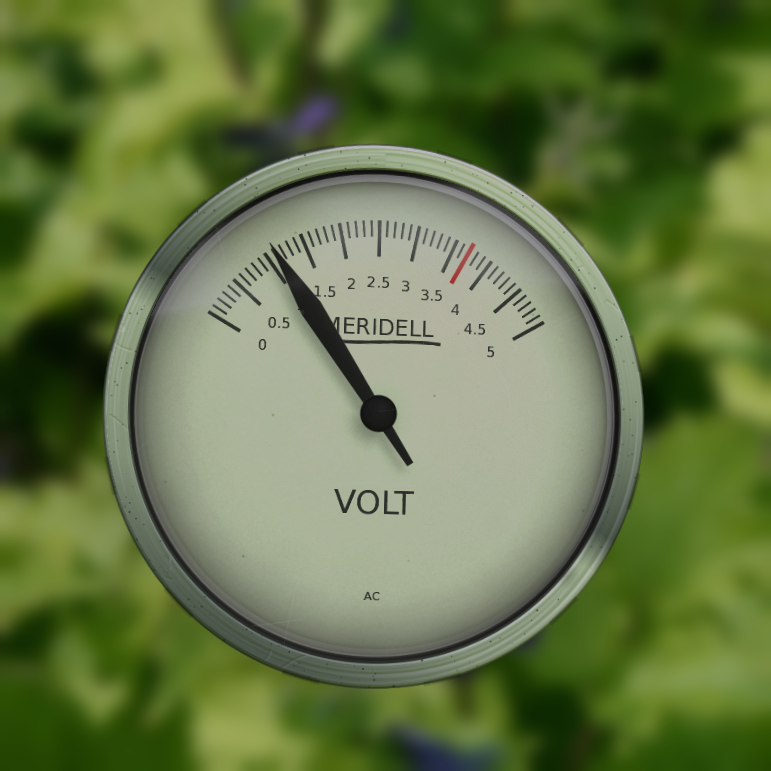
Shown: 1.1V
